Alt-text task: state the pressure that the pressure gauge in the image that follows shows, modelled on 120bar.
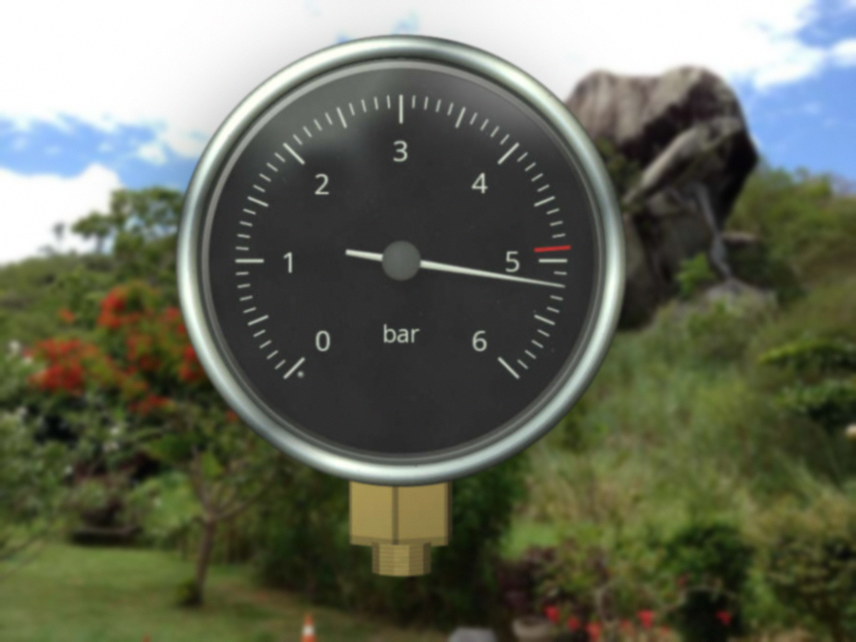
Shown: 5.2bar
